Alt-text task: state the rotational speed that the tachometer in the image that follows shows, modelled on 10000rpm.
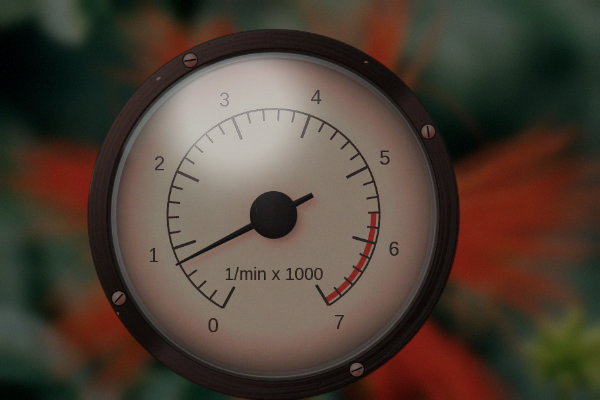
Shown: 800rpm
